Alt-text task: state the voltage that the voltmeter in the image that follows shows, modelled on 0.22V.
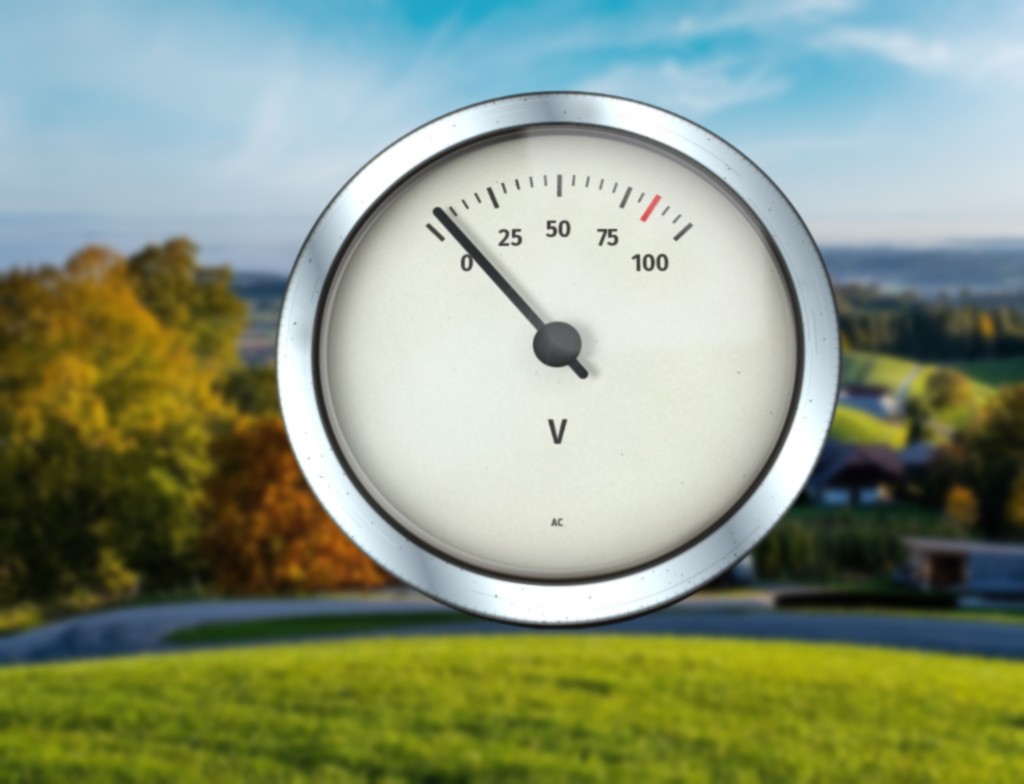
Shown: 5V
